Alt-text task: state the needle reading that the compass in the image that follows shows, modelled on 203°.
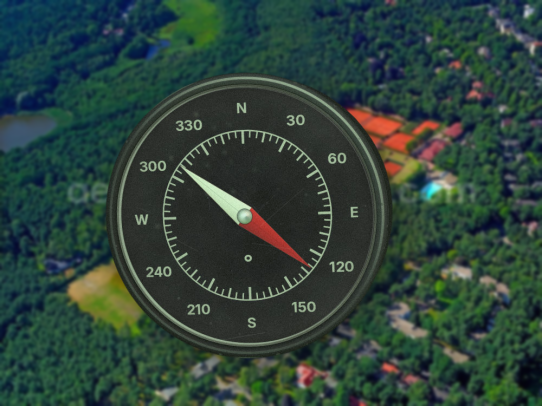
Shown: 130°
